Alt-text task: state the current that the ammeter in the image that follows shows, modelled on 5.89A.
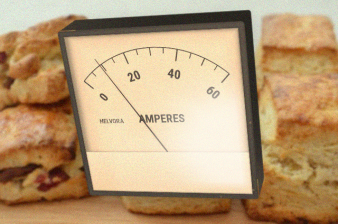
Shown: 10A
